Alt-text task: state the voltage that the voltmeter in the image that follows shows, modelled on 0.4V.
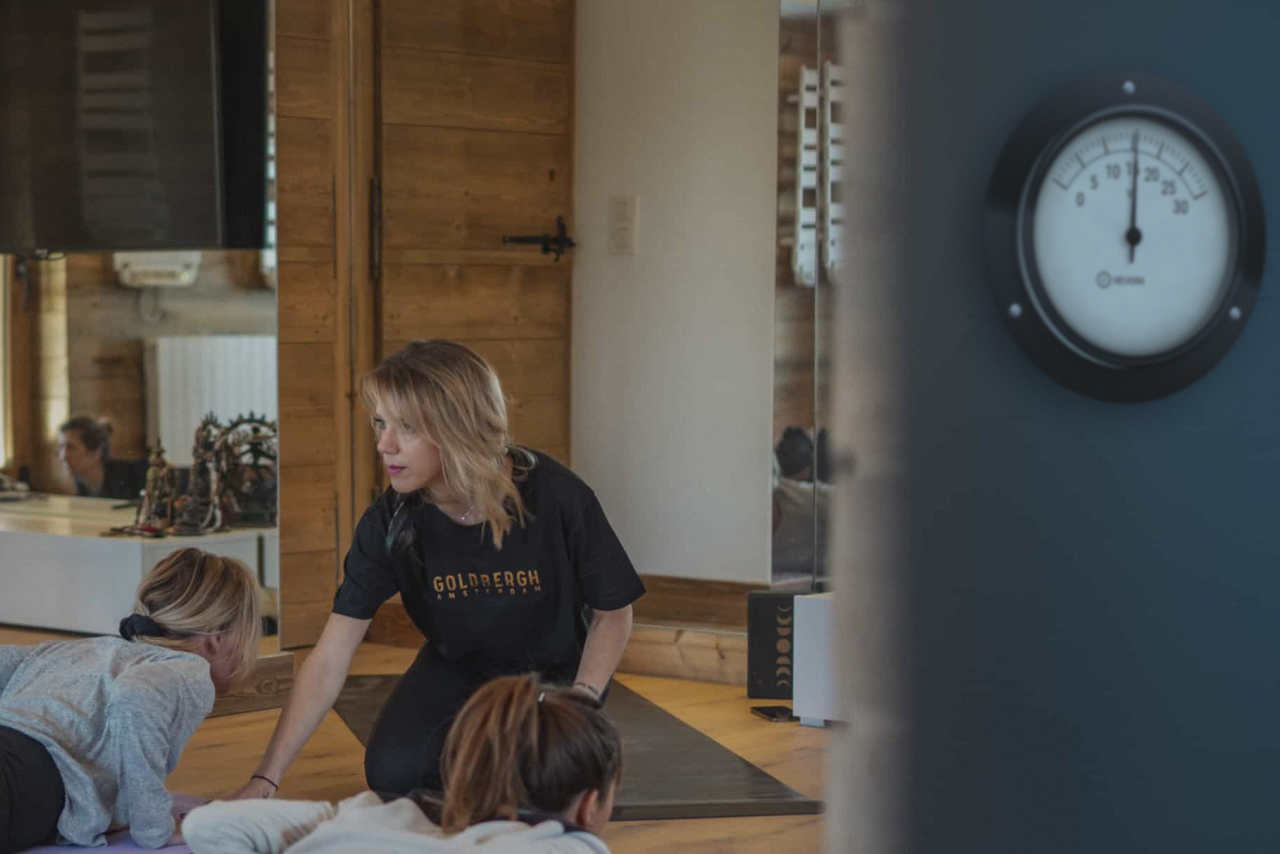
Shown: 15V
